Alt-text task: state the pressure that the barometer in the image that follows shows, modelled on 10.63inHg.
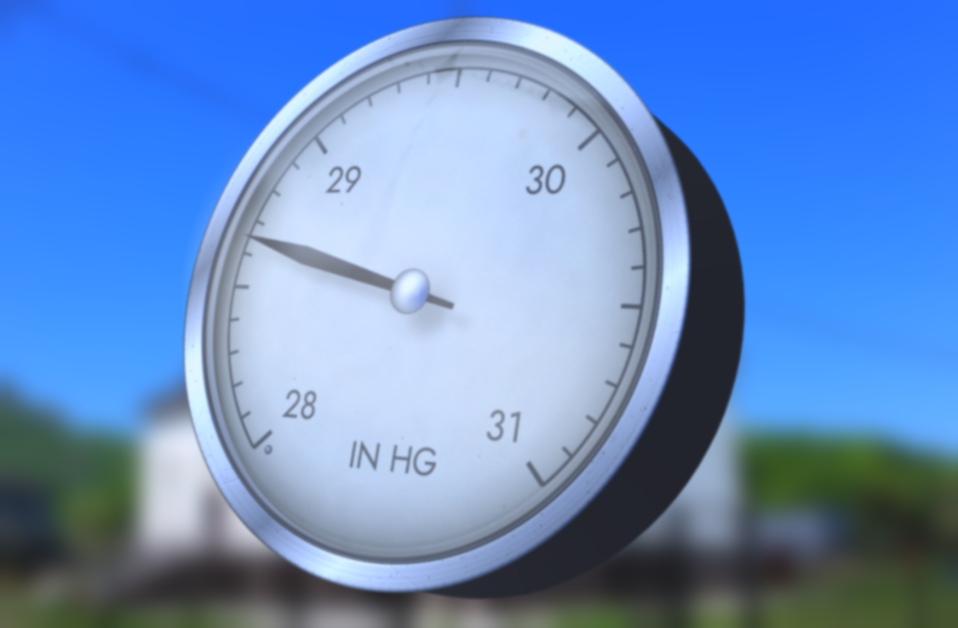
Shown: 28.65inHg
